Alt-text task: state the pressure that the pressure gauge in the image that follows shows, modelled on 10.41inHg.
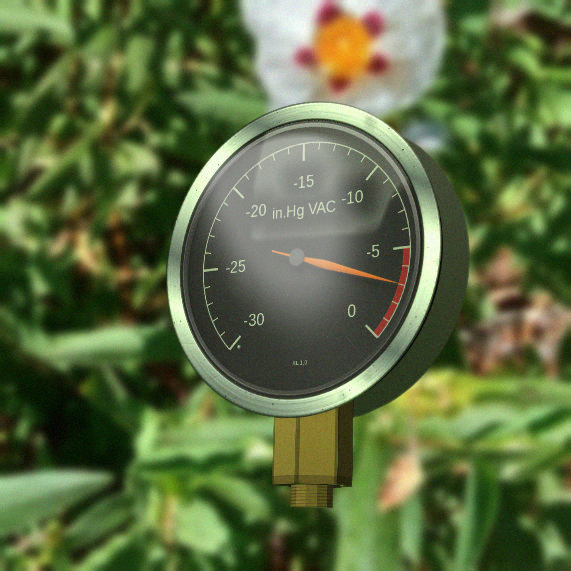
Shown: -3inHg
